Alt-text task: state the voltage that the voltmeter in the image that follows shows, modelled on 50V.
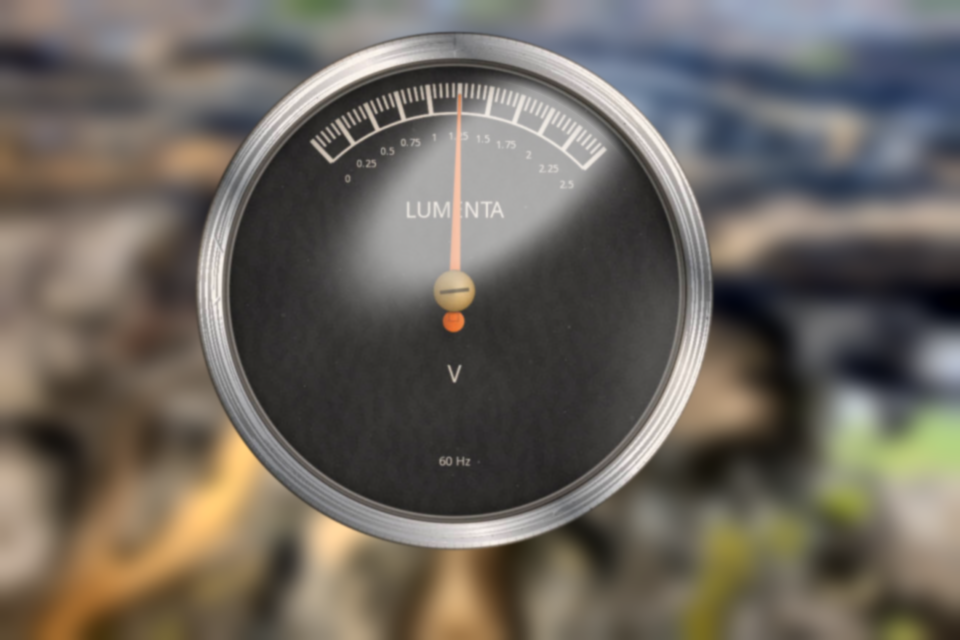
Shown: 1.25V
